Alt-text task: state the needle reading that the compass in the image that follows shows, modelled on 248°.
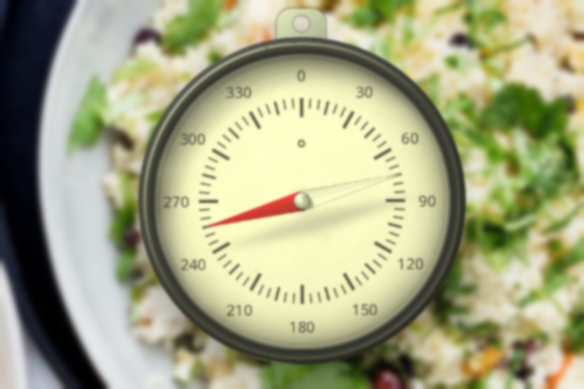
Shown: 255°
